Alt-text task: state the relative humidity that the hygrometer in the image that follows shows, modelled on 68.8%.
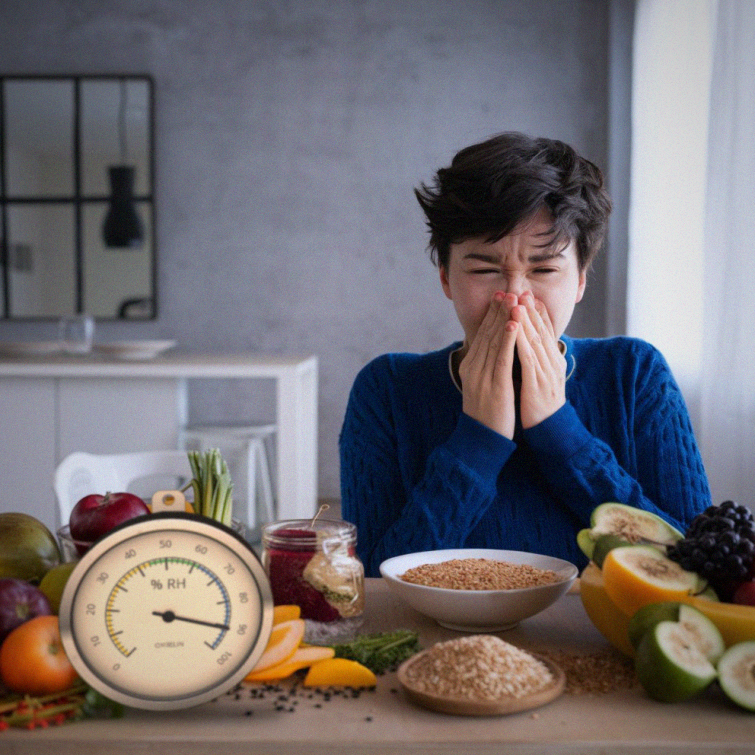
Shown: 90%
